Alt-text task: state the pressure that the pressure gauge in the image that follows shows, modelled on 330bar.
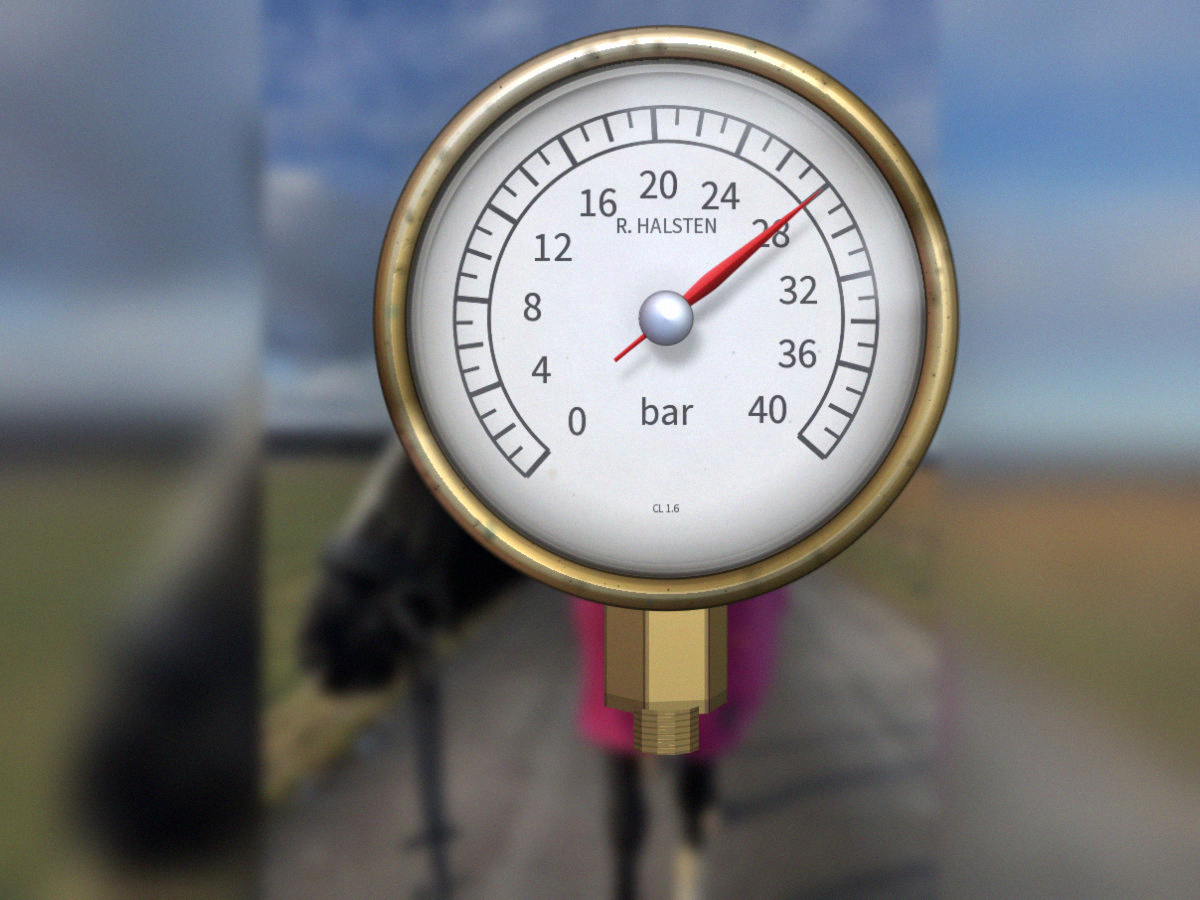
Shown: 28bar
